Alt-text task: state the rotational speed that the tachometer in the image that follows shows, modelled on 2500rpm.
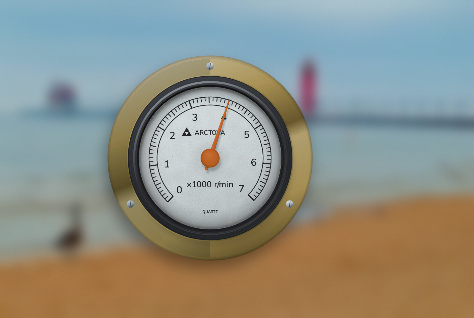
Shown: 4000rpm
